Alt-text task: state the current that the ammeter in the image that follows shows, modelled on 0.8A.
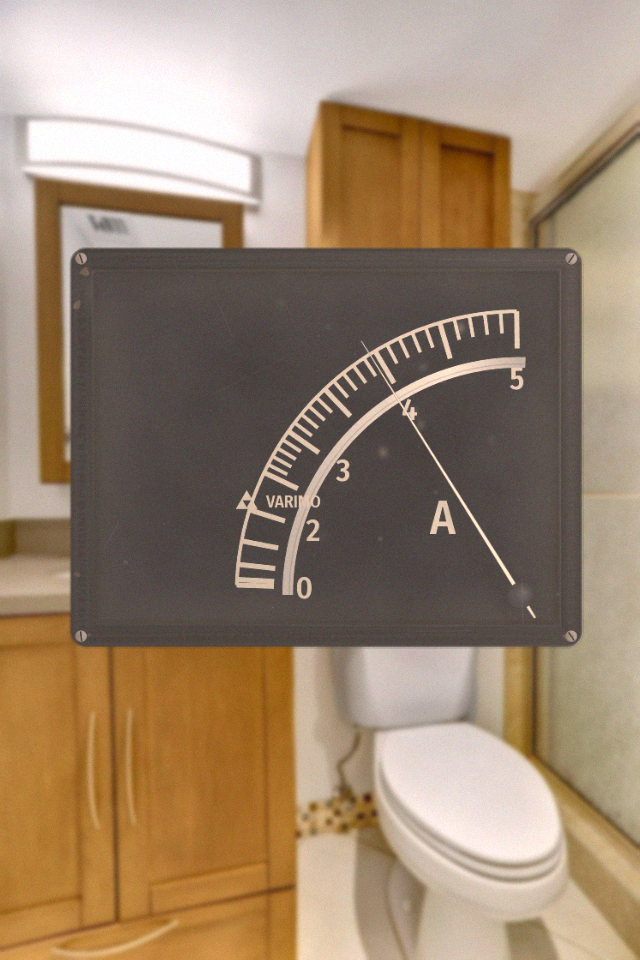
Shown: 3.95A
